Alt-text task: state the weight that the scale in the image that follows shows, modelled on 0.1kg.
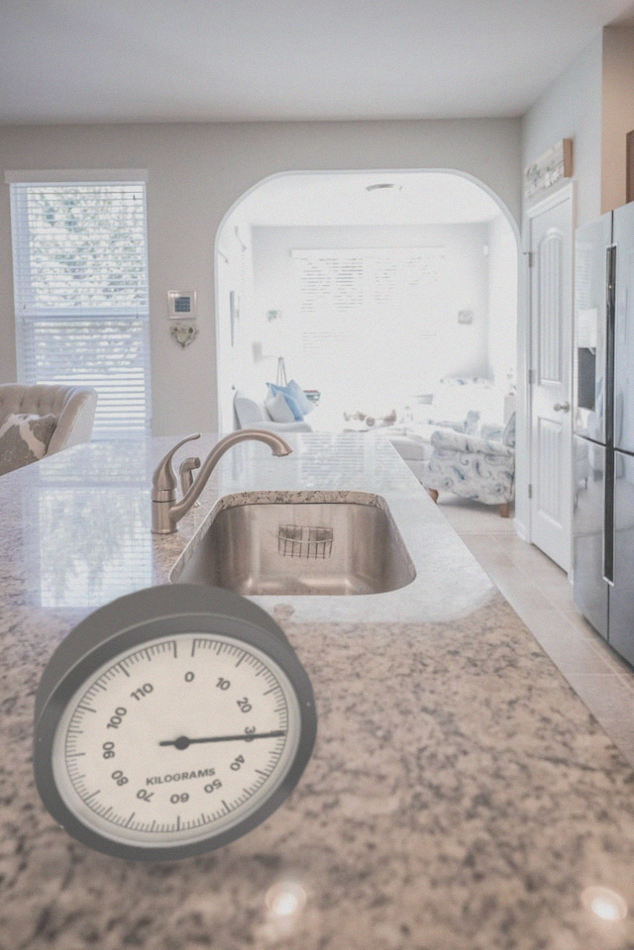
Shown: 30kg
